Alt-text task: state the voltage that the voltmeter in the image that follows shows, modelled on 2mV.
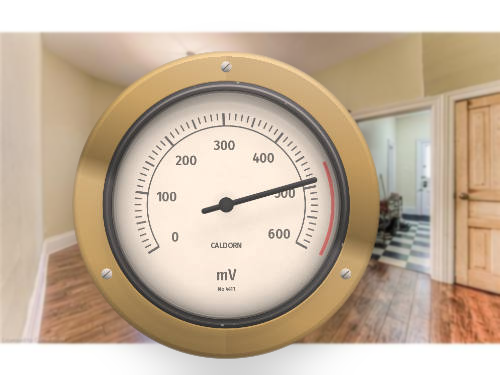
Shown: 490mV
